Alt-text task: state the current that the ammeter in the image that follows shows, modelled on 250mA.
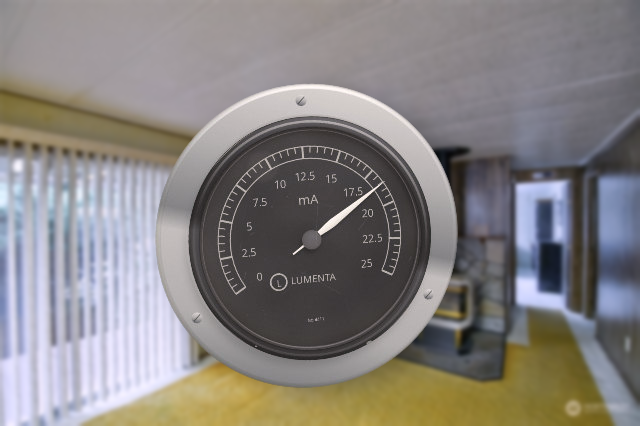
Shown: 18.5mA
